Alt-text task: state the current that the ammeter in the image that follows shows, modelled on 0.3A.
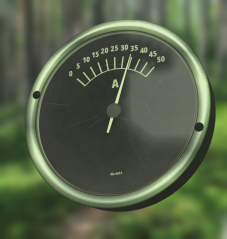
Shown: 35A
